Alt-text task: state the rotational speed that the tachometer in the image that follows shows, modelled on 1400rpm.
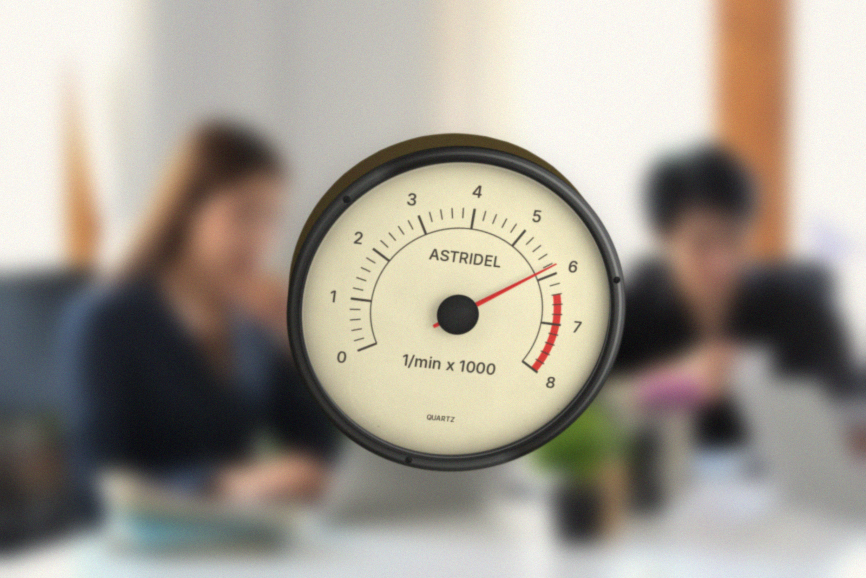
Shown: 5800rpm
